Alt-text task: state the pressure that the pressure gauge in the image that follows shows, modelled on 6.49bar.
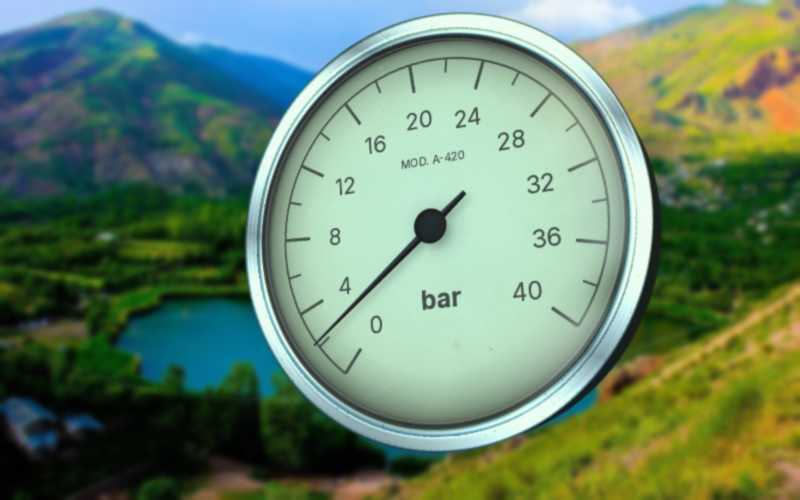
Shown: 2bar
